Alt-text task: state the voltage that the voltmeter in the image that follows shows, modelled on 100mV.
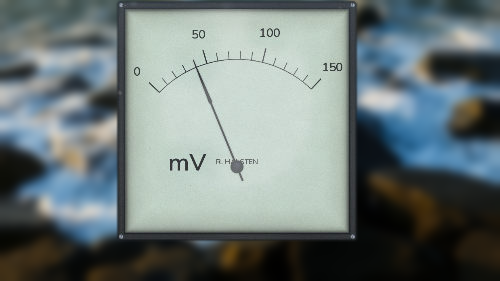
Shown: 40mV
